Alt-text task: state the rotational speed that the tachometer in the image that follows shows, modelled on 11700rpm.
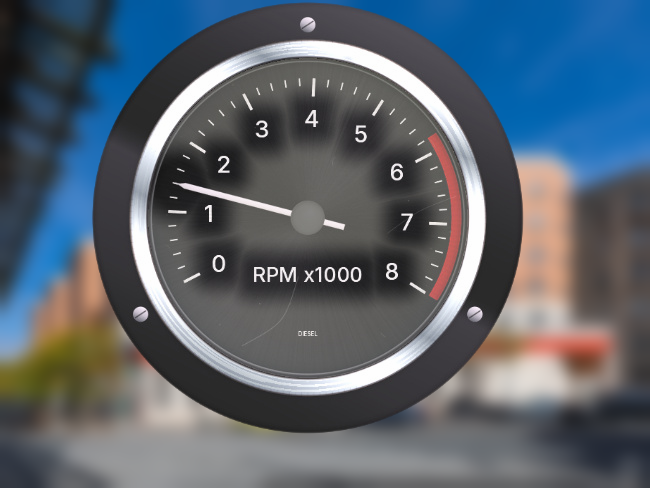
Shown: 1400rpm
